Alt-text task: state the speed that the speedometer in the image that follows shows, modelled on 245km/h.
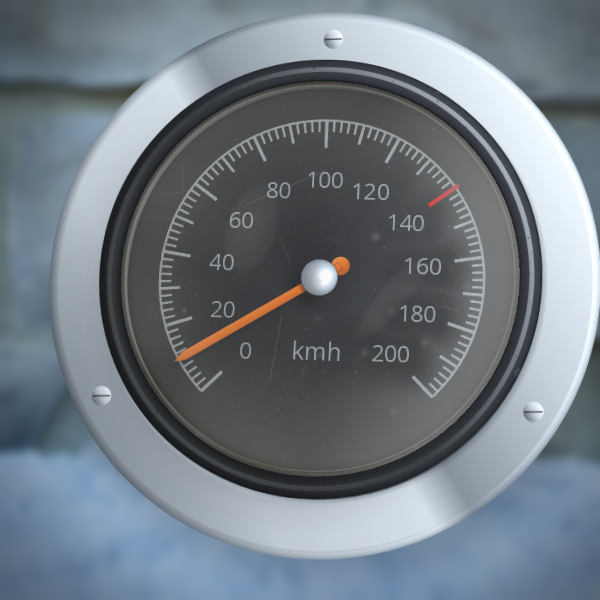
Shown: 10km/h
